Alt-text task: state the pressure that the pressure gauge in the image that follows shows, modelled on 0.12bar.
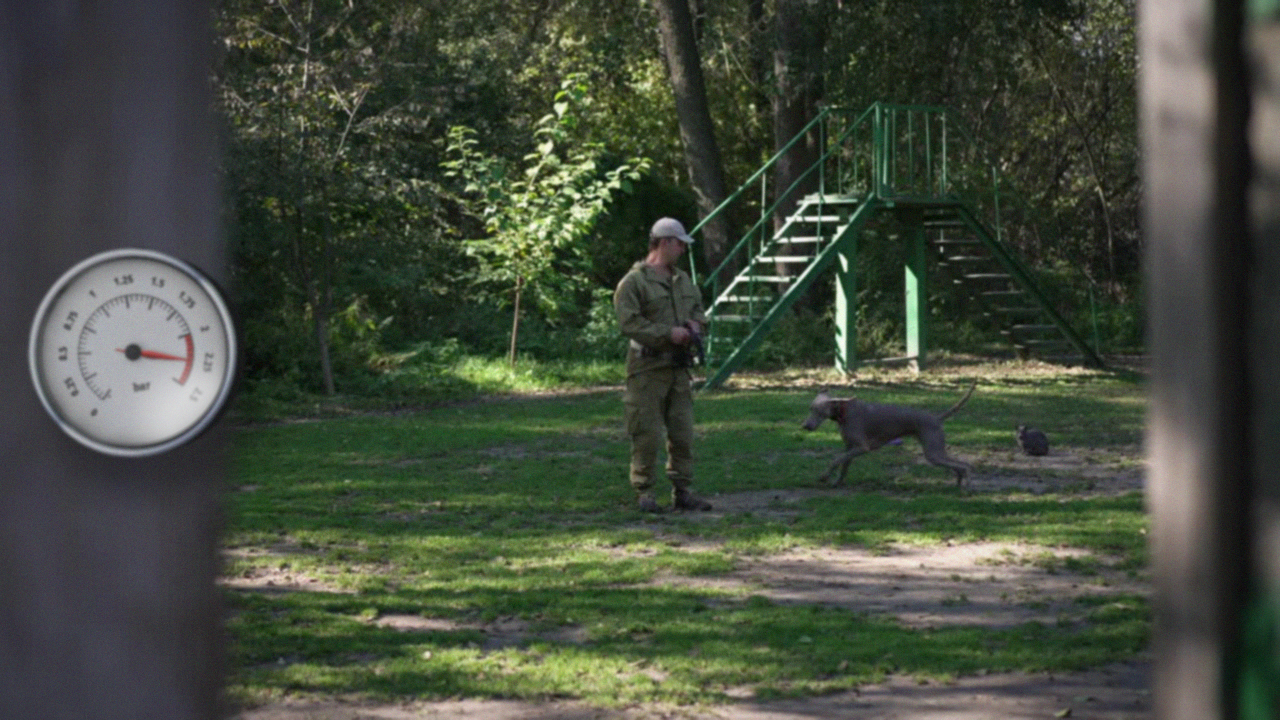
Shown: 2.25bar
